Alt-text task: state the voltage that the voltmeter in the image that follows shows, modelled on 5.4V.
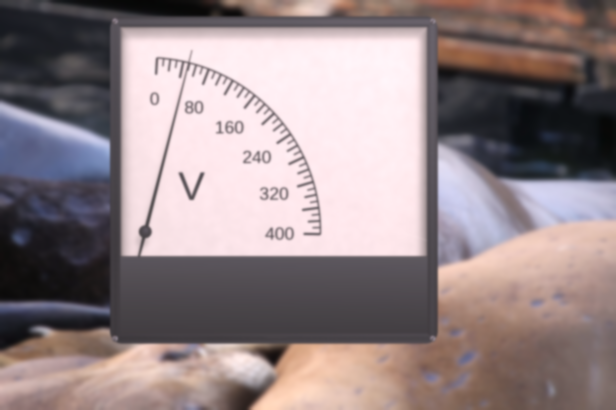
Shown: 50V
